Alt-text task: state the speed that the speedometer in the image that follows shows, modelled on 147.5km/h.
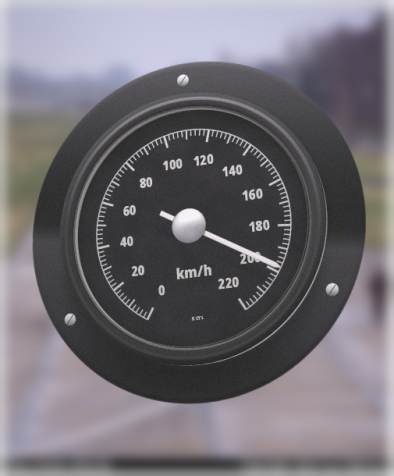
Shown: 198km/h
